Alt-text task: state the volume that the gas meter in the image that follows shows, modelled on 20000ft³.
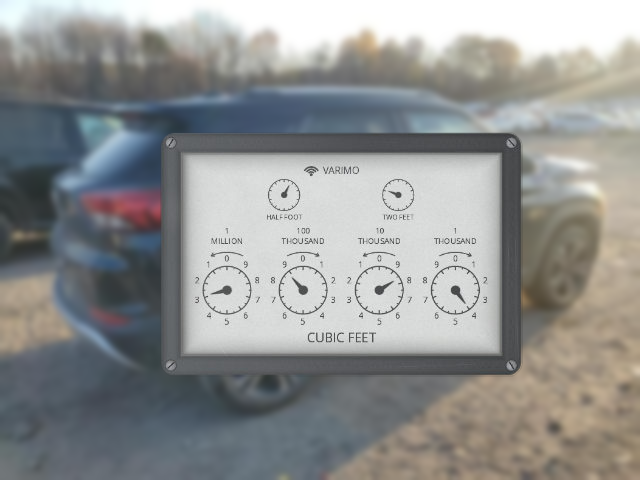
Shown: 288400ft³
